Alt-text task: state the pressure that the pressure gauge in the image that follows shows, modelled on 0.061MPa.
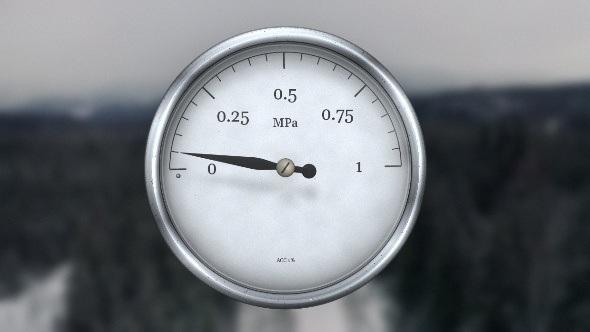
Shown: 0.05MPa
